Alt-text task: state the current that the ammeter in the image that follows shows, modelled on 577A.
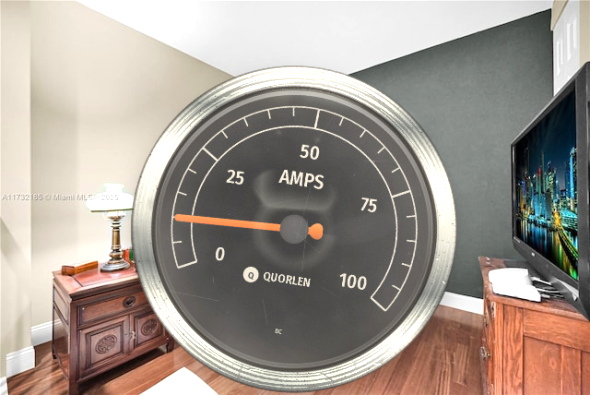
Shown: 10A
